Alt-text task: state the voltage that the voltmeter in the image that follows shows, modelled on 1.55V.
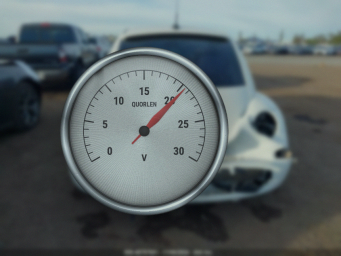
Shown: 20.5V
